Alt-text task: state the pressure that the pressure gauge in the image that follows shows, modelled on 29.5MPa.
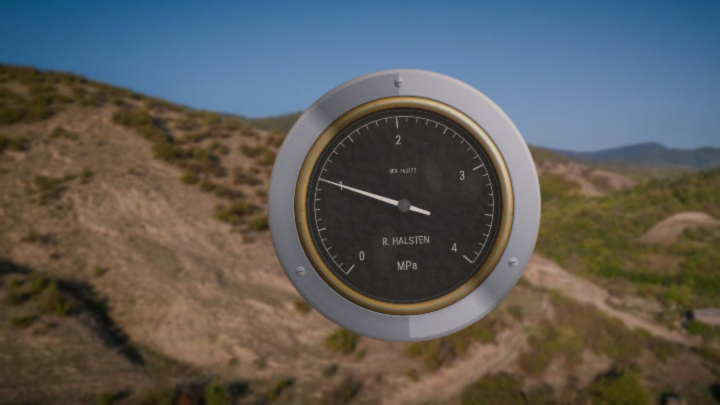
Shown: 1MPa
